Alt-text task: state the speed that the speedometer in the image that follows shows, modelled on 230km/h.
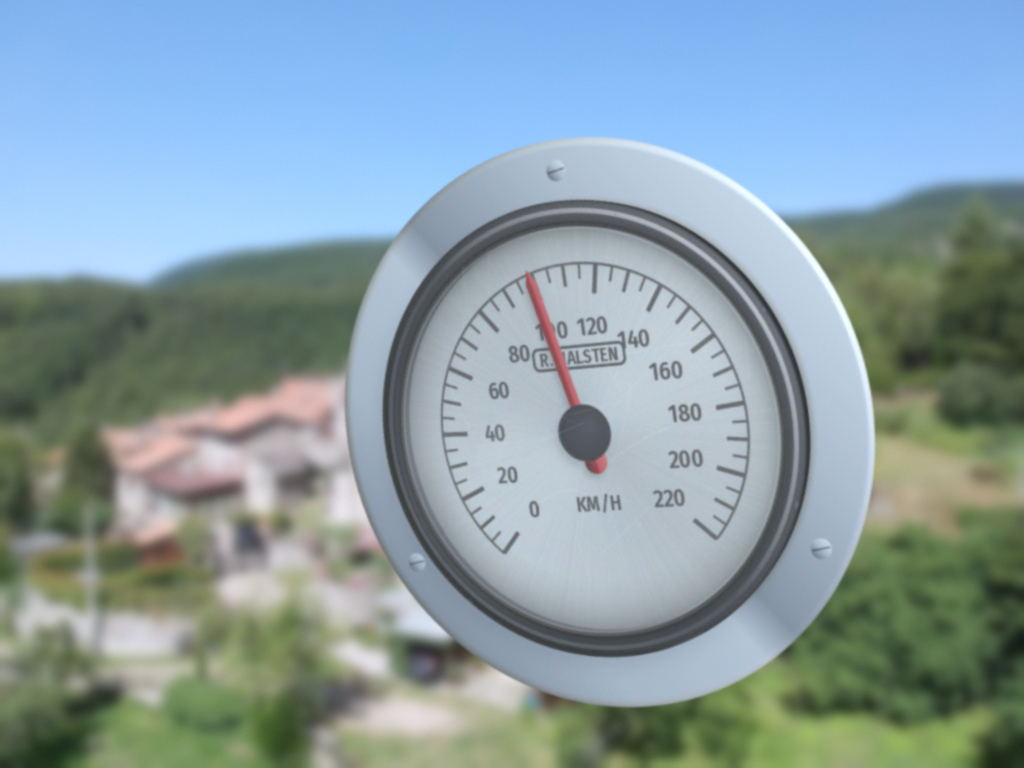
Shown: 100km/h
